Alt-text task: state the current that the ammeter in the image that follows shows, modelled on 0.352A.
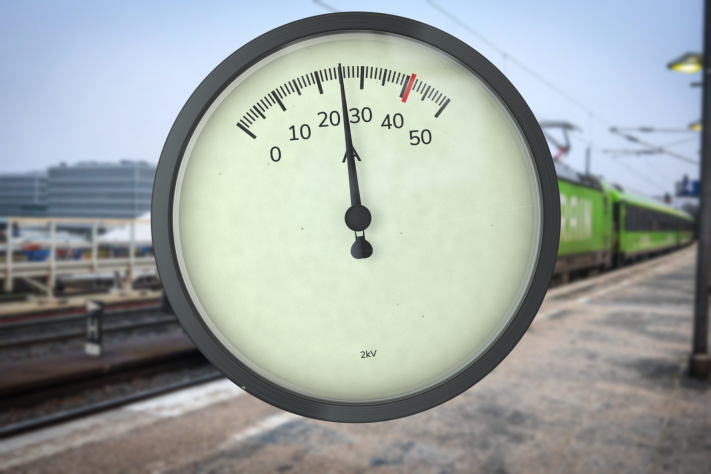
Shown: 25A
